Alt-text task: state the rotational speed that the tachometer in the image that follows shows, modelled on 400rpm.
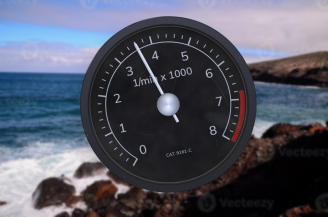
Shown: 3600rpm
